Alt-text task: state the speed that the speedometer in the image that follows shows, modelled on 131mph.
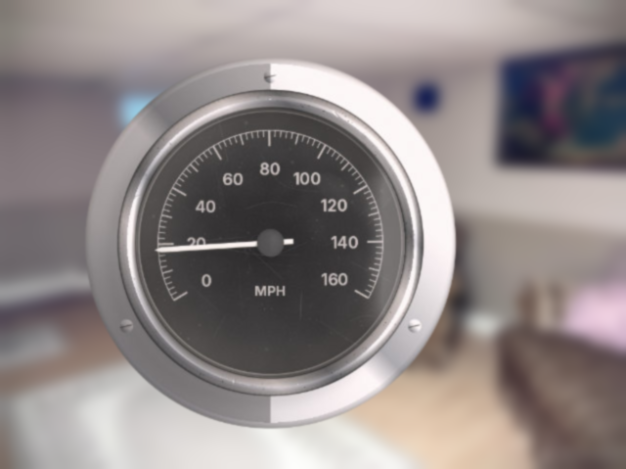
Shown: 18mph
